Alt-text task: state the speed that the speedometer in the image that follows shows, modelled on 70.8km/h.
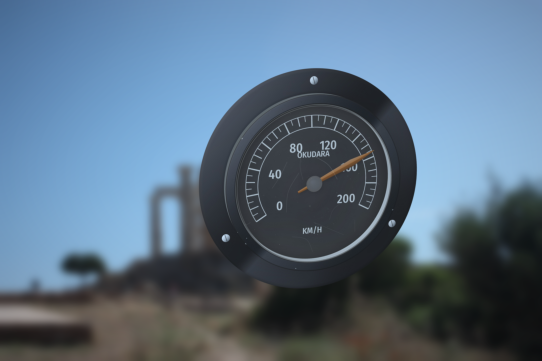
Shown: 155km/h
